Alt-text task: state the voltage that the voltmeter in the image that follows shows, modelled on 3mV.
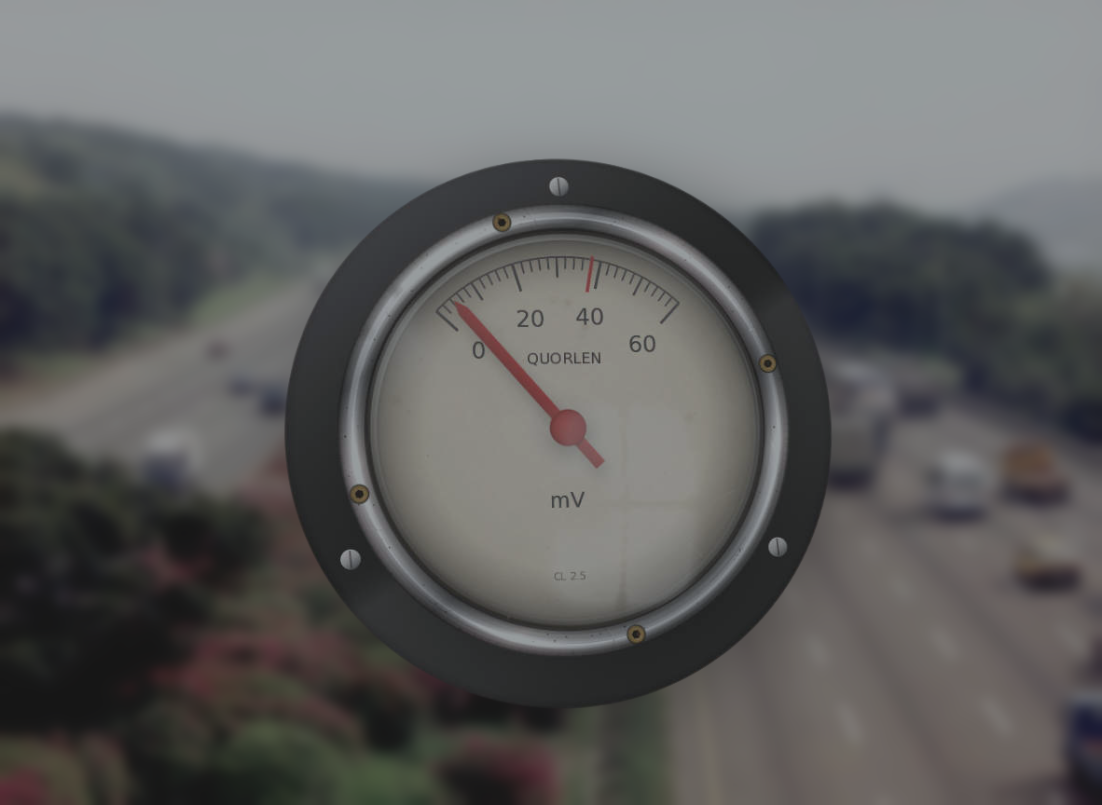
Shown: 4mV
